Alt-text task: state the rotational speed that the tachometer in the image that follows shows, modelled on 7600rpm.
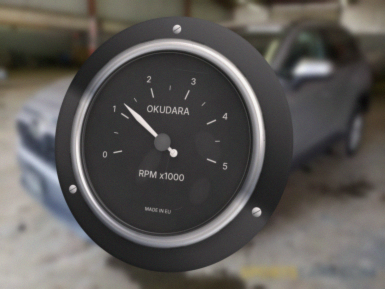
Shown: 1250rpm
